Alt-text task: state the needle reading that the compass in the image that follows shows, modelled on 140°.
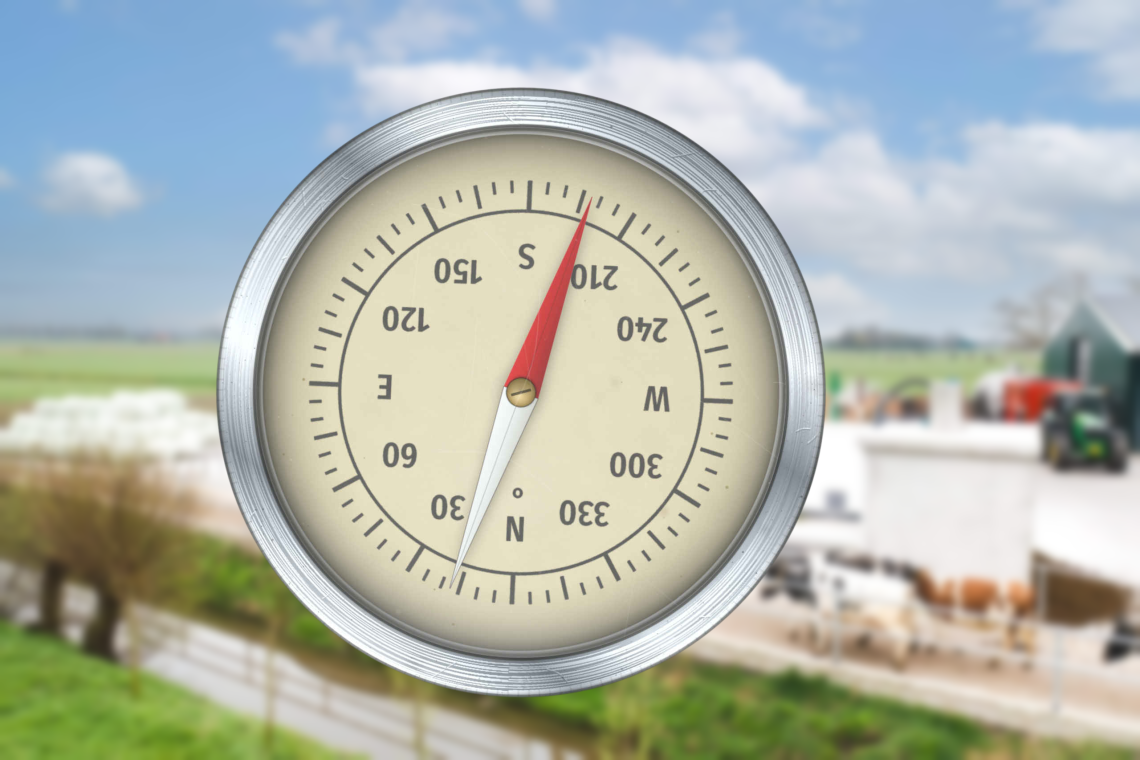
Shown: 197.5°
